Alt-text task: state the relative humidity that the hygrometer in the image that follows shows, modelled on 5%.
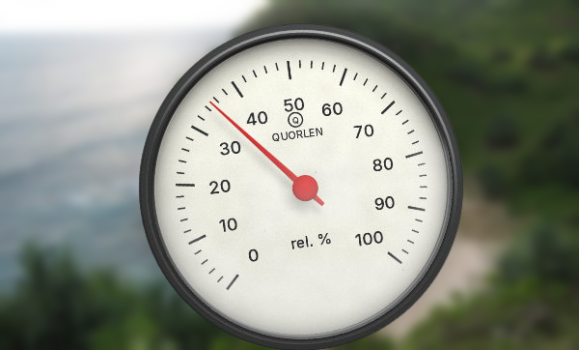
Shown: 35%
